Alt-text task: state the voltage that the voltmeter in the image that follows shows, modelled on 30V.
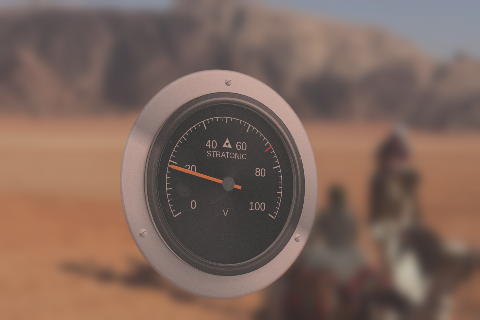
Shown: 18V
